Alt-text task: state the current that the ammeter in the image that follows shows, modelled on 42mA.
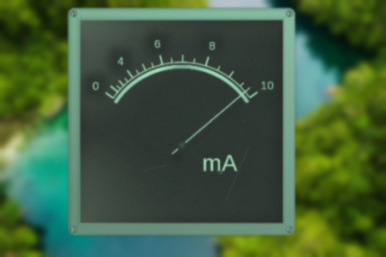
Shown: 9.75mA
